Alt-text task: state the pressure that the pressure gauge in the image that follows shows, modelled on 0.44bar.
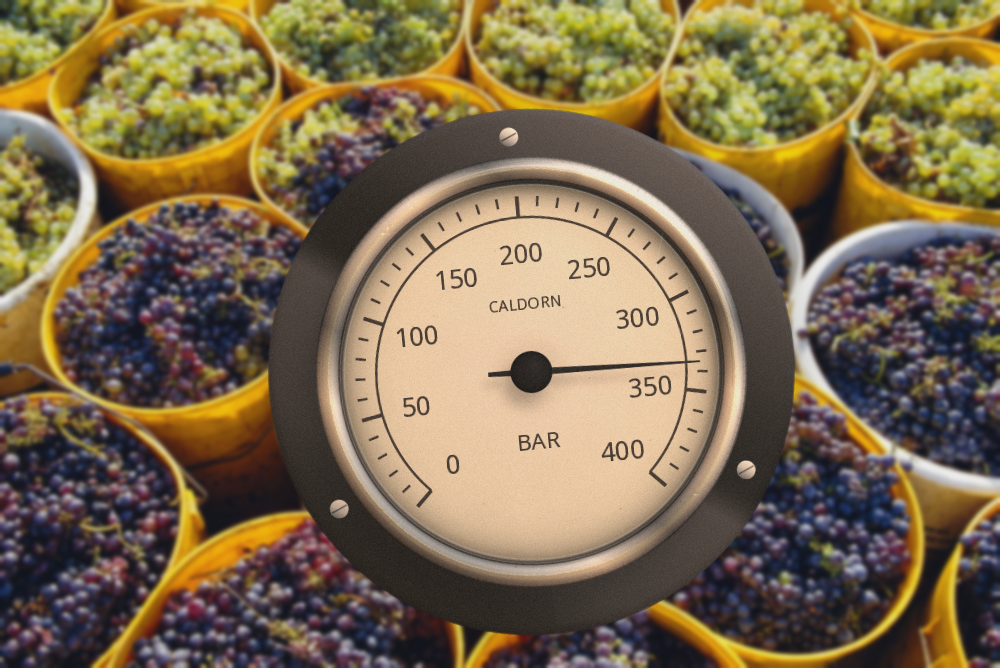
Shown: 335bar
